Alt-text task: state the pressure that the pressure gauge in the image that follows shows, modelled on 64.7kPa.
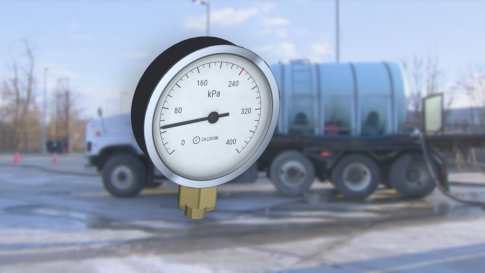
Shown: 50kPa
